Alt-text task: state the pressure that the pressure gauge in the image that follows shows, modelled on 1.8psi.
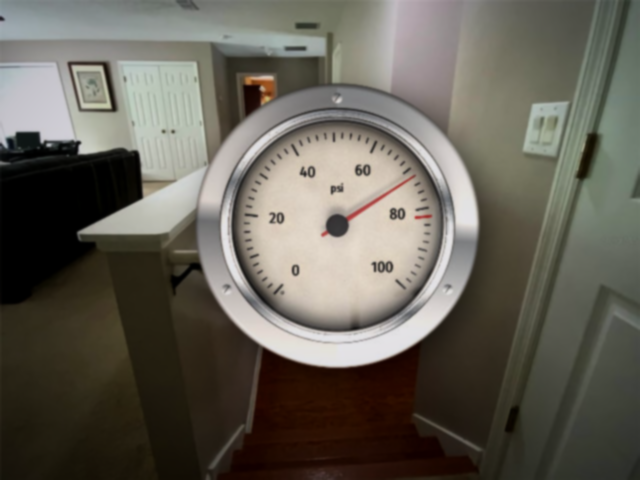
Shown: 72psi
